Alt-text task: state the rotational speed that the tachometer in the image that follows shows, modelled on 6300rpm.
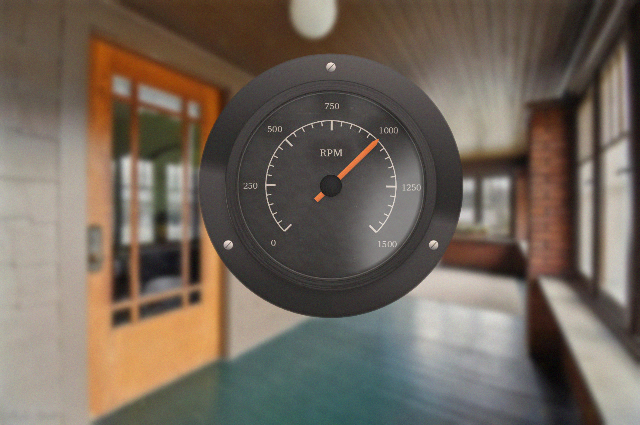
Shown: 1000rpm
